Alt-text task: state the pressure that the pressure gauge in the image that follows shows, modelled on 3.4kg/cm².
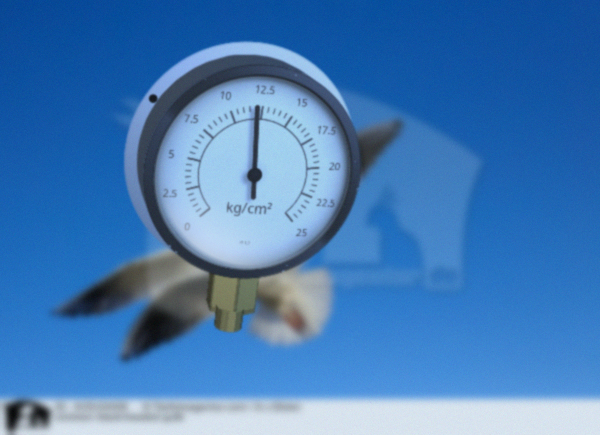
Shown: 12kg/cm²
